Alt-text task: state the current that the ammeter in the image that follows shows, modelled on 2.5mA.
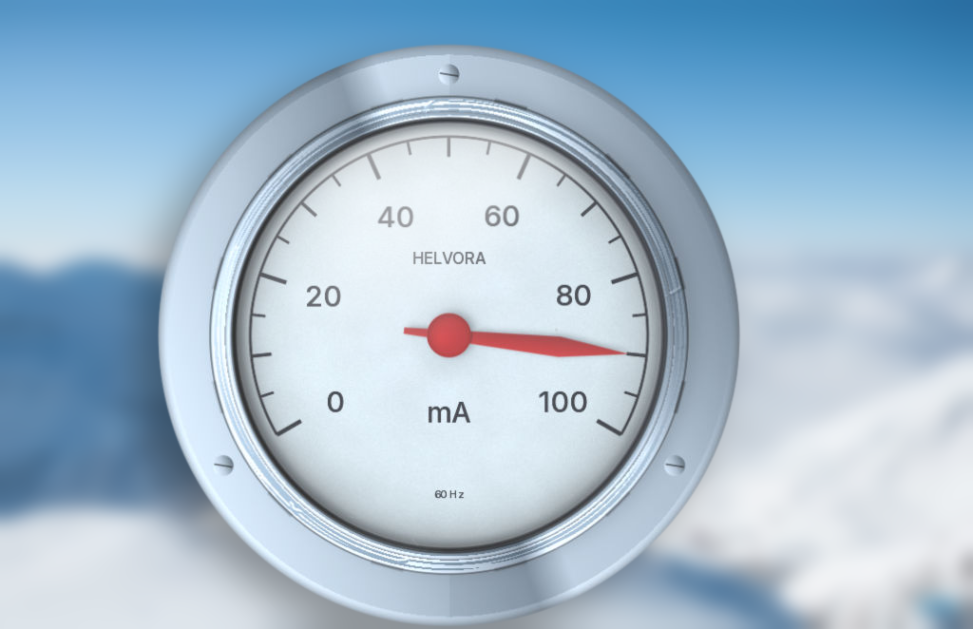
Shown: 90mA
